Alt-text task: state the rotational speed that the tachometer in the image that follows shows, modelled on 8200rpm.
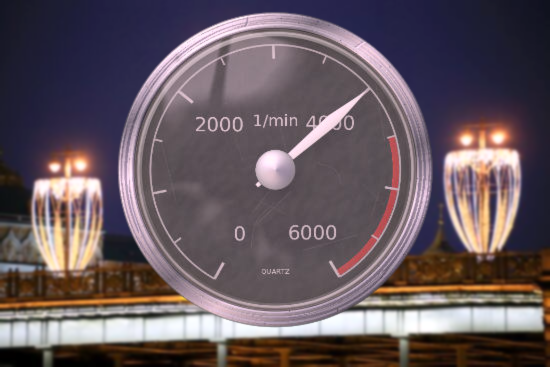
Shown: 4000rpm
